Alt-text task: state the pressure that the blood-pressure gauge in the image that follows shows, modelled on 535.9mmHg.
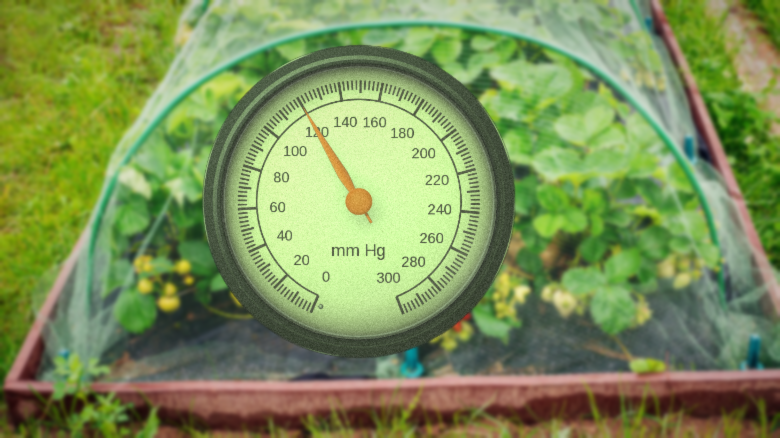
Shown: 120mmHg
